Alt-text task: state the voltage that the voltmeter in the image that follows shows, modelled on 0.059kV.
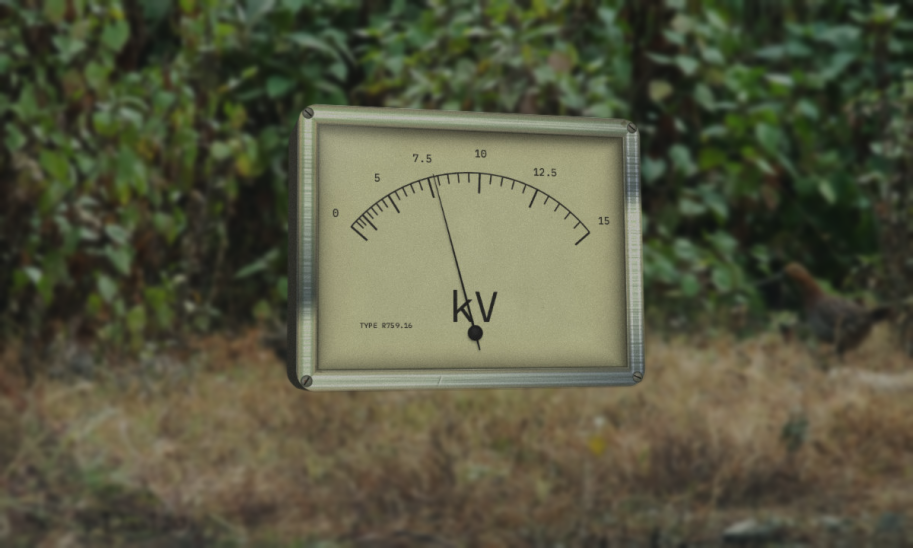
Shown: 7.75kV
